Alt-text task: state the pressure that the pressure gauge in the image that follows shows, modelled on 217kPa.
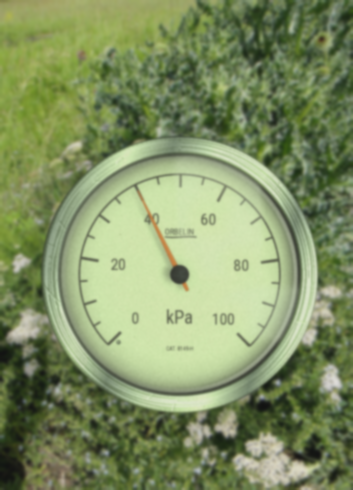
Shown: 40kPa
